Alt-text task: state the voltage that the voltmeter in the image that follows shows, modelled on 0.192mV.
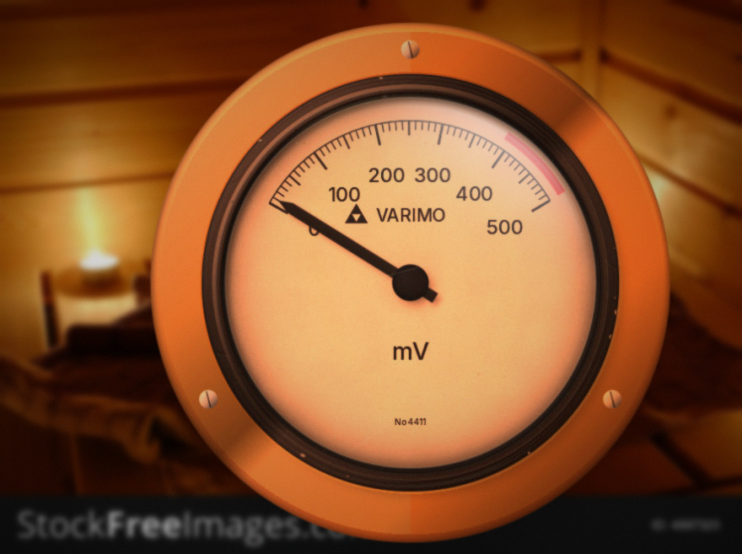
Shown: 10mV
